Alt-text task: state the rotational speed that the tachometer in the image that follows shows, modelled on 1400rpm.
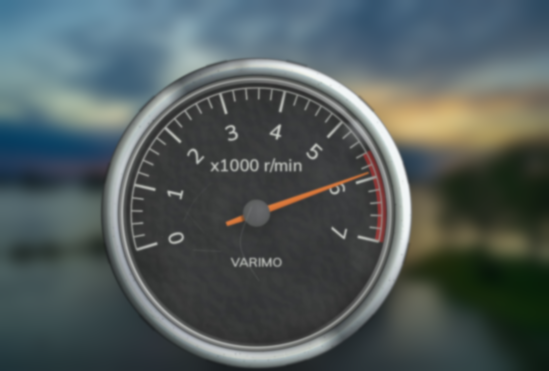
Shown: 5900rpm
